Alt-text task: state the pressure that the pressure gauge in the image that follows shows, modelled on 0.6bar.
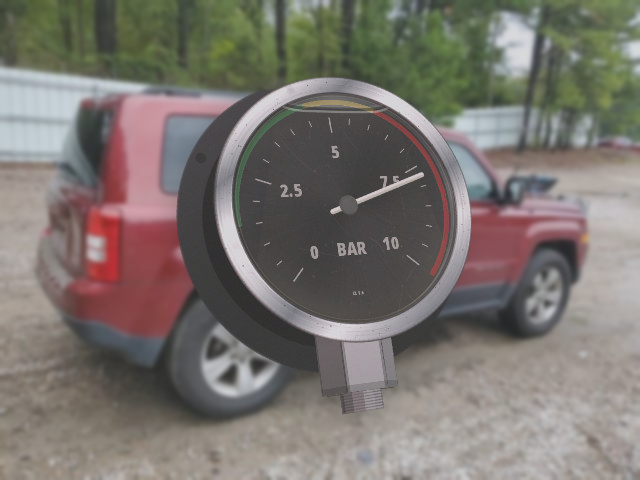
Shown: 7.75bar
